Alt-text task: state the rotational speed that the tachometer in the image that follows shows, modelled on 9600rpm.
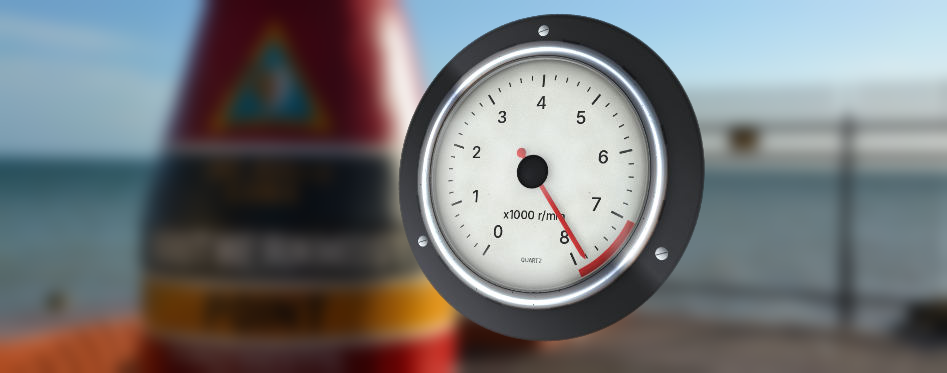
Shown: 7800rpm
